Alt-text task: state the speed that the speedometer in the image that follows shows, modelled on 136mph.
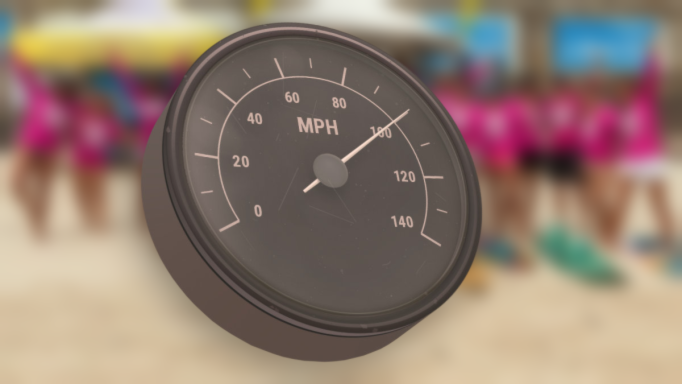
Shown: 100mph
